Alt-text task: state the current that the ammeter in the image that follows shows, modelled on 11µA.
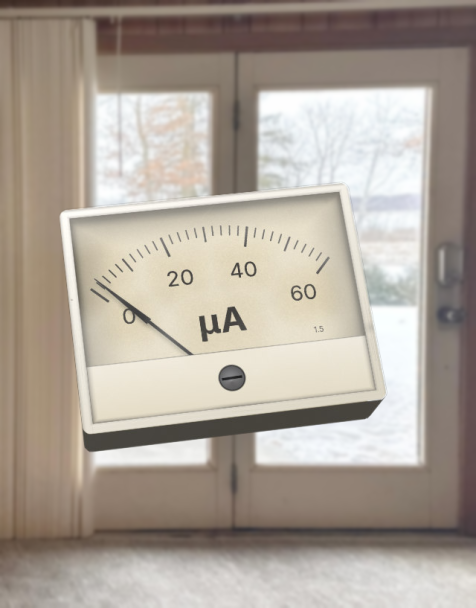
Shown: 2µA
